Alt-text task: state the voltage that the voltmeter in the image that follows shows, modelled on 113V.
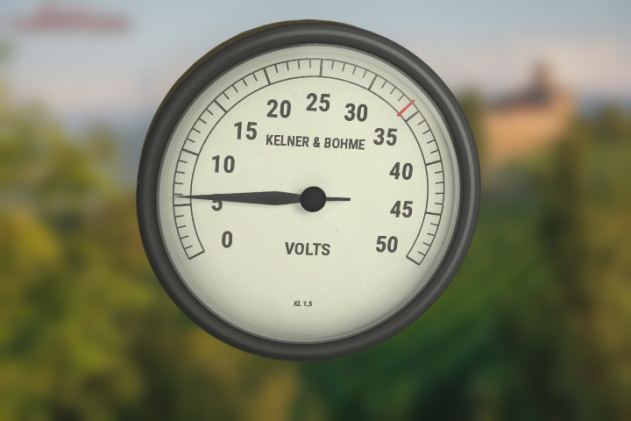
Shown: 6V
